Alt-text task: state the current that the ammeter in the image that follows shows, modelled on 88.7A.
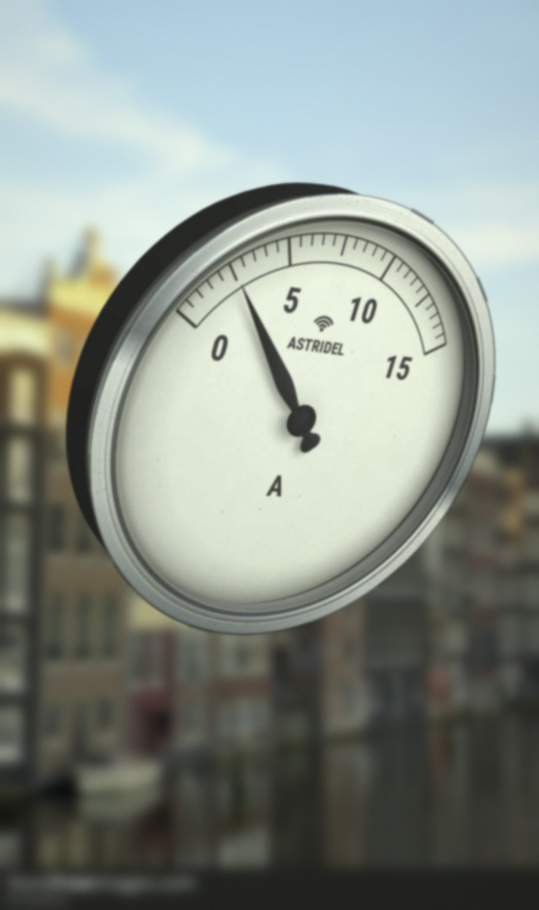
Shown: 2.5A
